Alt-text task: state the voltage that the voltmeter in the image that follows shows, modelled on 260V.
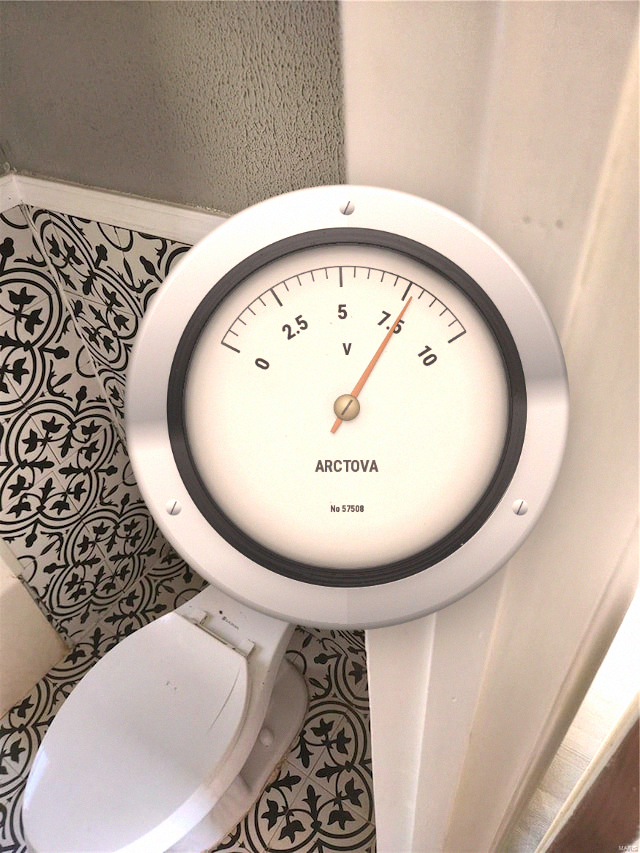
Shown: 7.75V
